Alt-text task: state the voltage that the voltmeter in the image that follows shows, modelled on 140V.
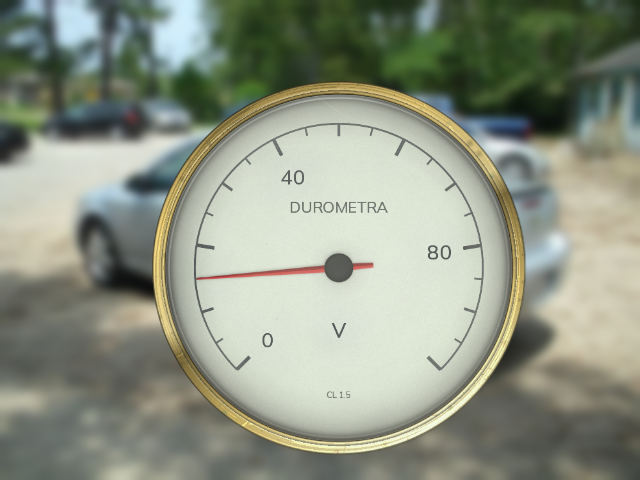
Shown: 15V
